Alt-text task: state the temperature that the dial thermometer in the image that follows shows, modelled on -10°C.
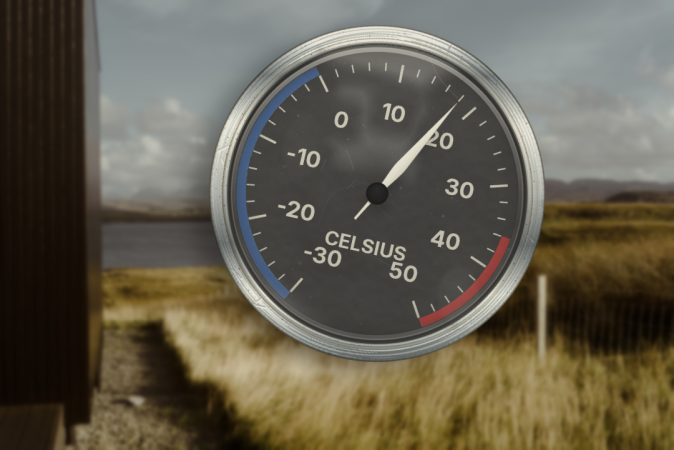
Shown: 18°C
